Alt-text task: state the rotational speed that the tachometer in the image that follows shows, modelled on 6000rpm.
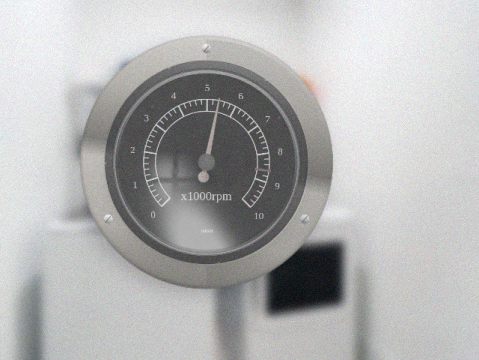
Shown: 5400rpm
